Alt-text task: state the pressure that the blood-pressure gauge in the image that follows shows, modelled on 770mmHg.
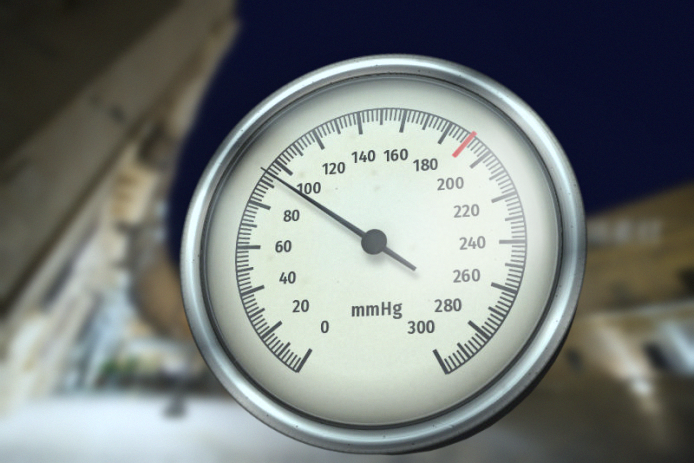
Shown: 94mmHg
